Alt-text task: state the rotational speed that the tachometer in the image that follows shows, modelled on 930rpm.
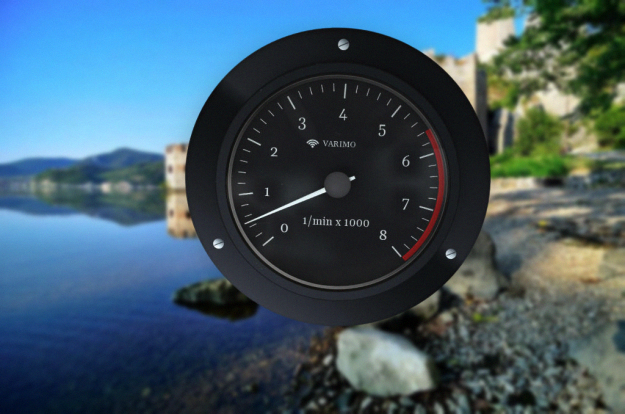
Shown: 500rpm
